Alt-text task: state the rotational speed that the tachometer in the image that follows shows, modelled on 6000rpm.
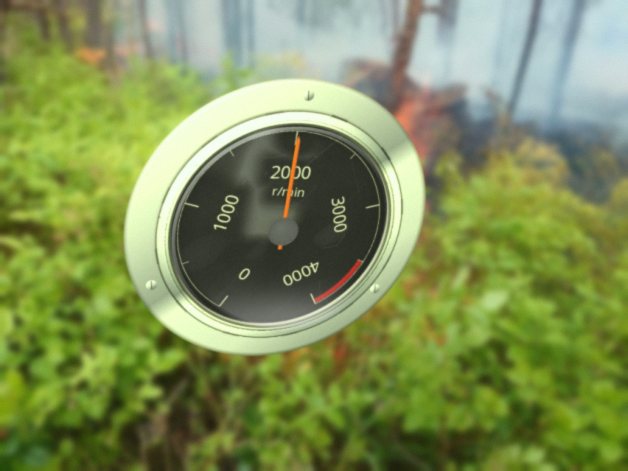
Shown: 2000rpm
